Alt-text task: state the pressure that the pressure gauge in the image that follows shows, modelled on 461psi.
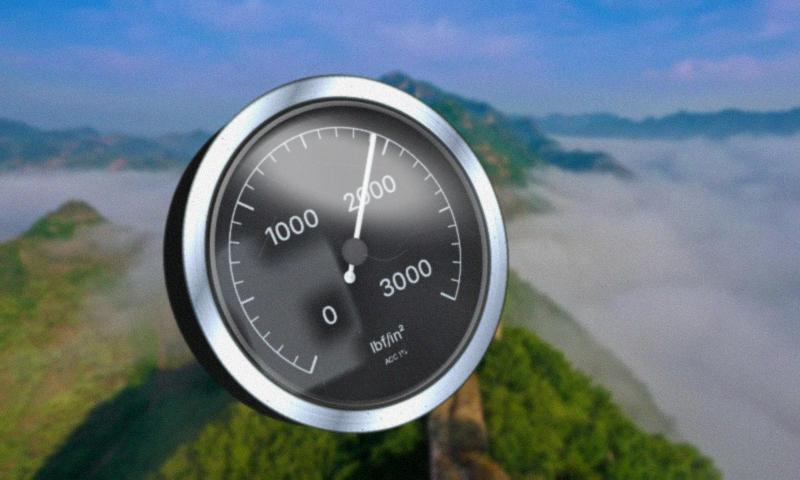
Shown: 1900psi
